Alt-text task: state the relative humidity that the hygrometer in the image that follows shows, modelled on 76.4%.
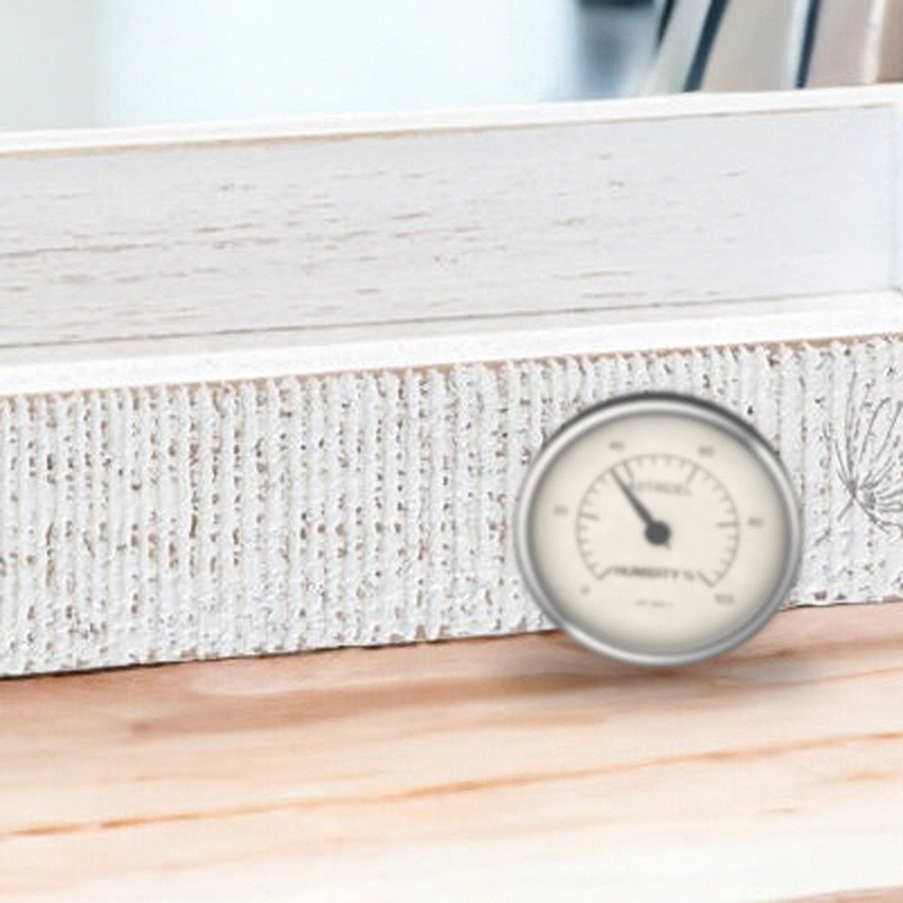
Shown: 36%
